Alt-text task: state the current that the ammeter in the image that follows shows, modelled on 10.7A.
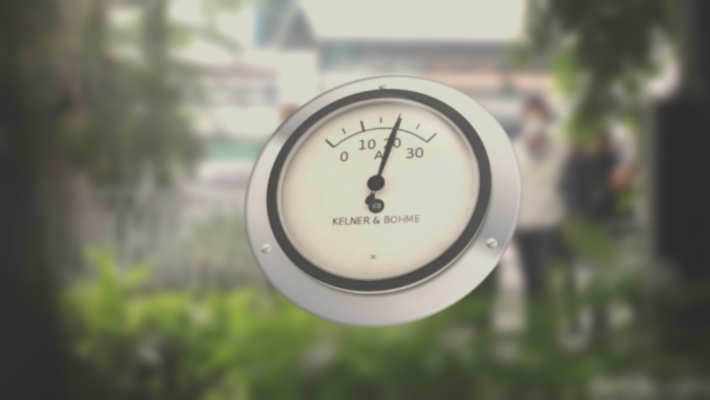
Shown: 20A
